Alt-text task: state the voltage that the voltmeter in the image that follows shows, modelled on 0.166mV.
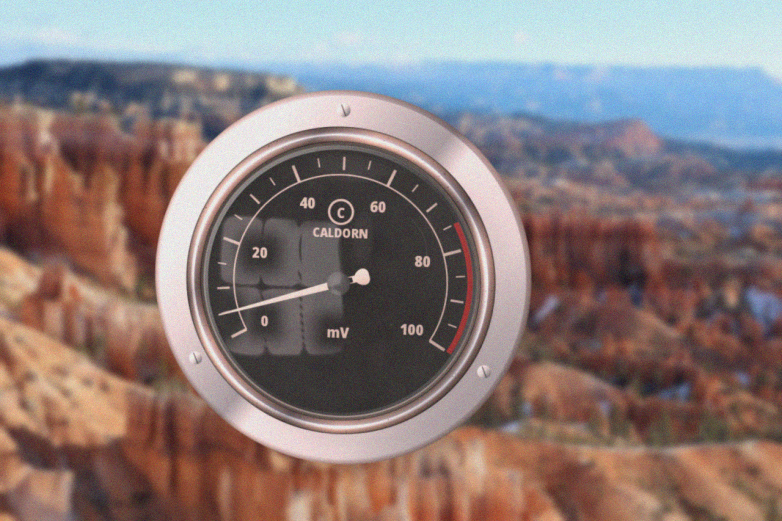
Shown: 5mV
